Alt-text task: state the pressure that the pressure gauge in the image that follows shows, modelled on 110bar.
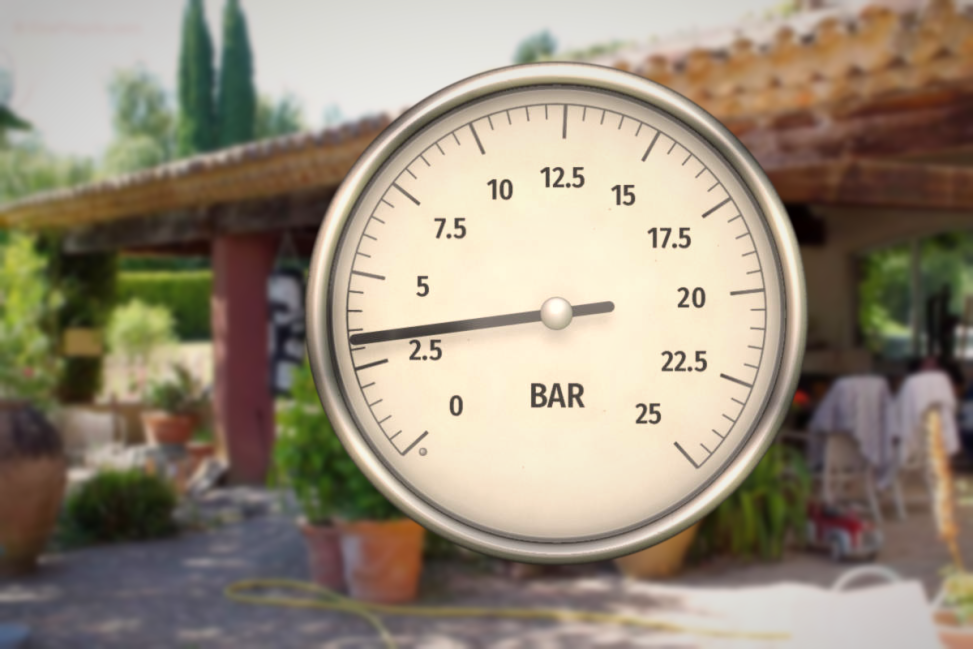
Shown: 3.25bar
